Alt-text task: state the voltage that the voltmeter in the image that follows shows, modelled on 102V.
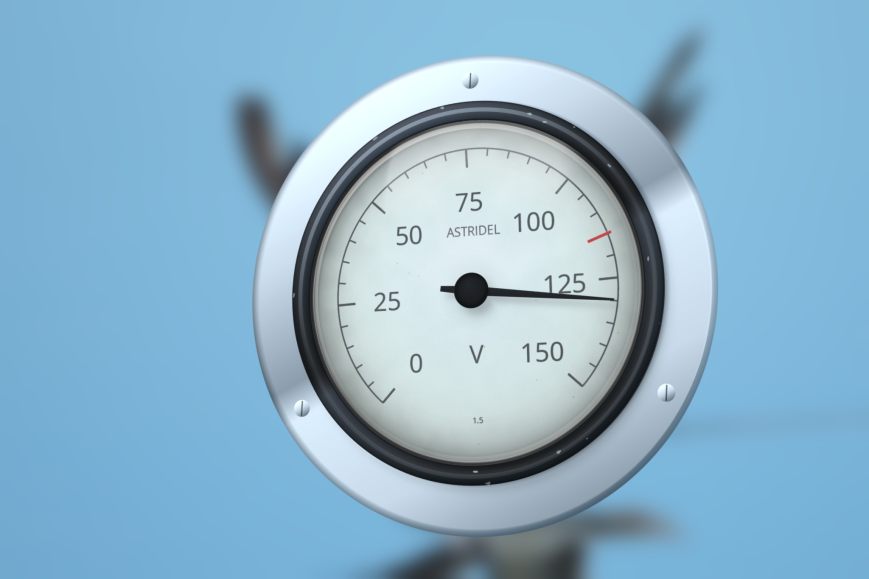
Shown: 130V
